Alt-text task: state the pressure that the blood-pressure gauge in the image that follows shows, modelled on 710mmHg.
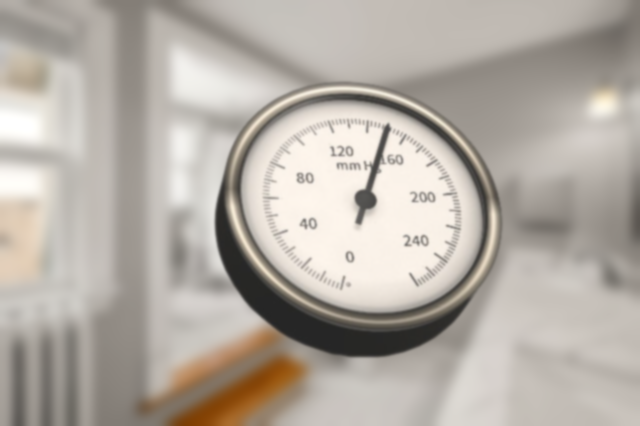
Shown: 150mmHg
